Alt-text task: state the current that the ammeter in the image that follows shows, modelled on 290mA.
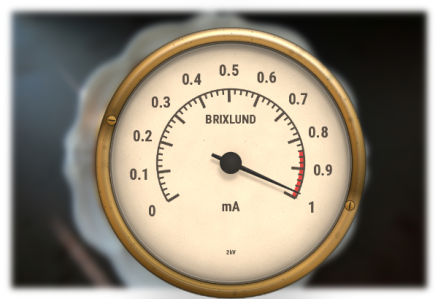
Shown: 0.98mA
